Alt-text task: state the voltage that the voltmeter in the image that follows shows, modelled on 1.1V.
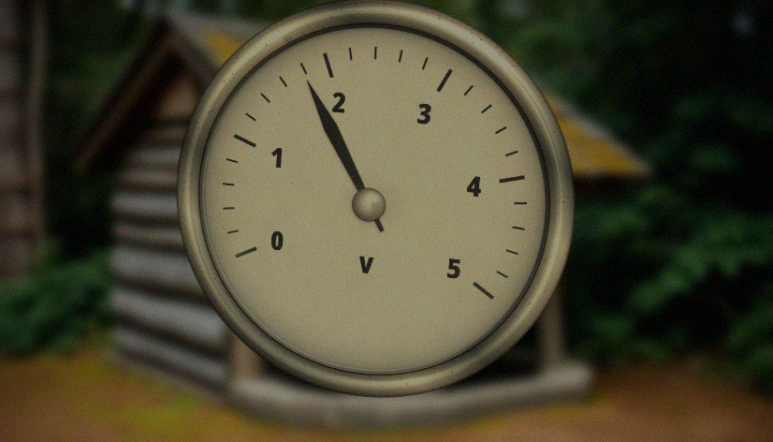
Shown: 1.8V
